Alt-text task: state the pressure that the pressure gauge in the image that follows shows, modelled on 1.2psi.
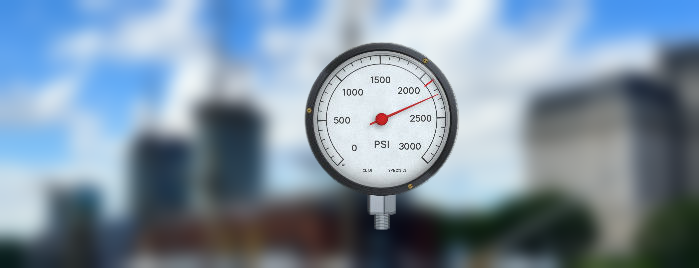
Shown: 2250psi
